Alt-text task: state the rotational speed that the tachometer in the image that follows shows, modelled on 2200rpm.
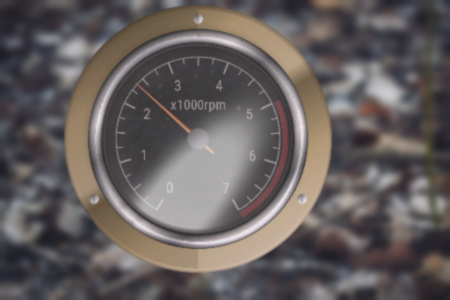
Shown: 2375rpm
